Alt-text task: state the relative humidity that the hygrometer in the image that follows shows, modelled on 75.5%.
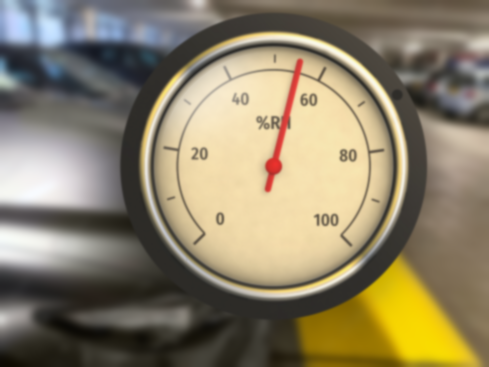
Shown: 55%
